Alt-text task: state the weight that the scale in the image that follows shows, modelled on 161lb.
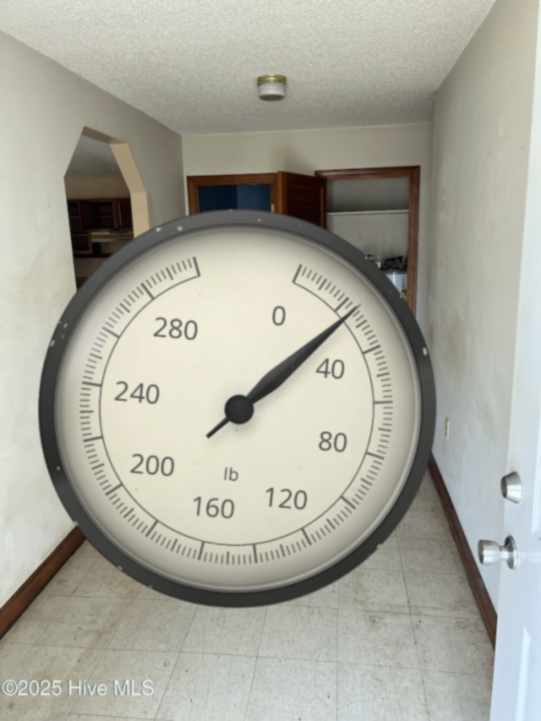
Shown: 24lb
